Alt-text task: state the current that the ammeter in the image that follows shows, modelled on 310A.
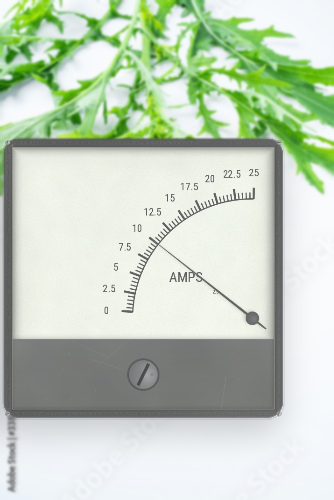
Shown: 10A
